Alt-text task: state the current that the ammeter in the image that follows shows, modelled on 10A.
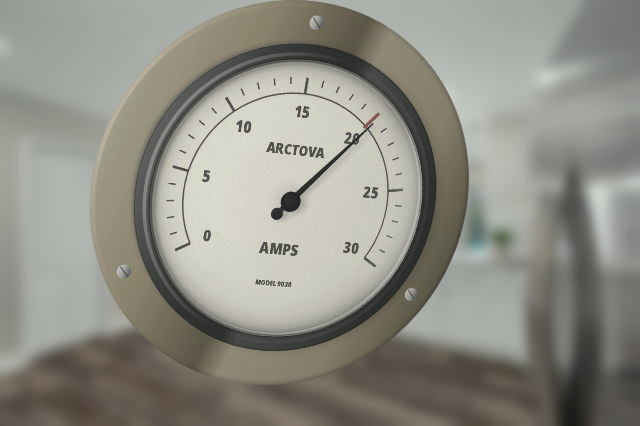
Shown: 20A
